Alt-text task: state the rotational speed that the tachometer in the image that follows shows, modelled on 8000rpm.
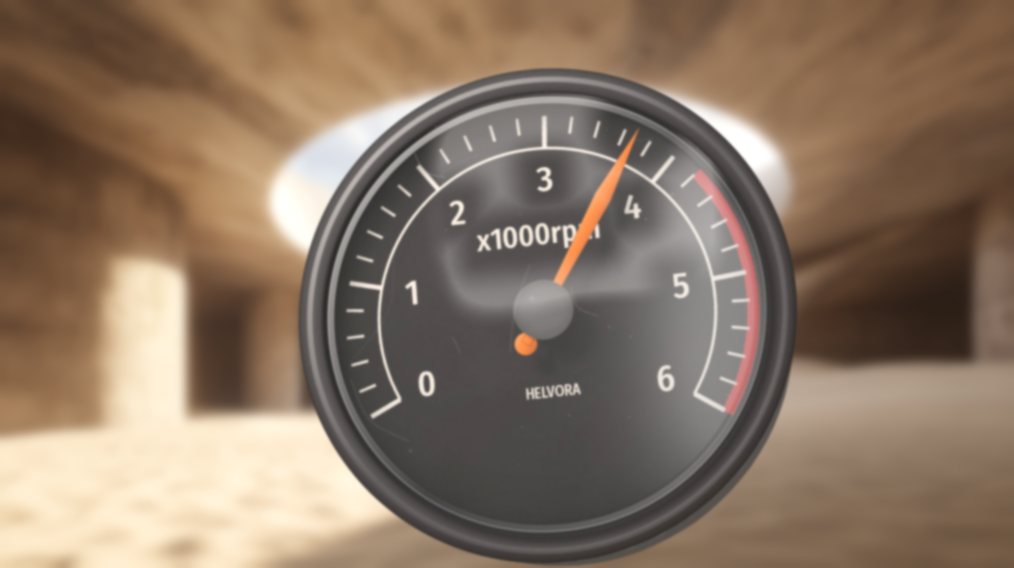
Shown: 3700rpm
